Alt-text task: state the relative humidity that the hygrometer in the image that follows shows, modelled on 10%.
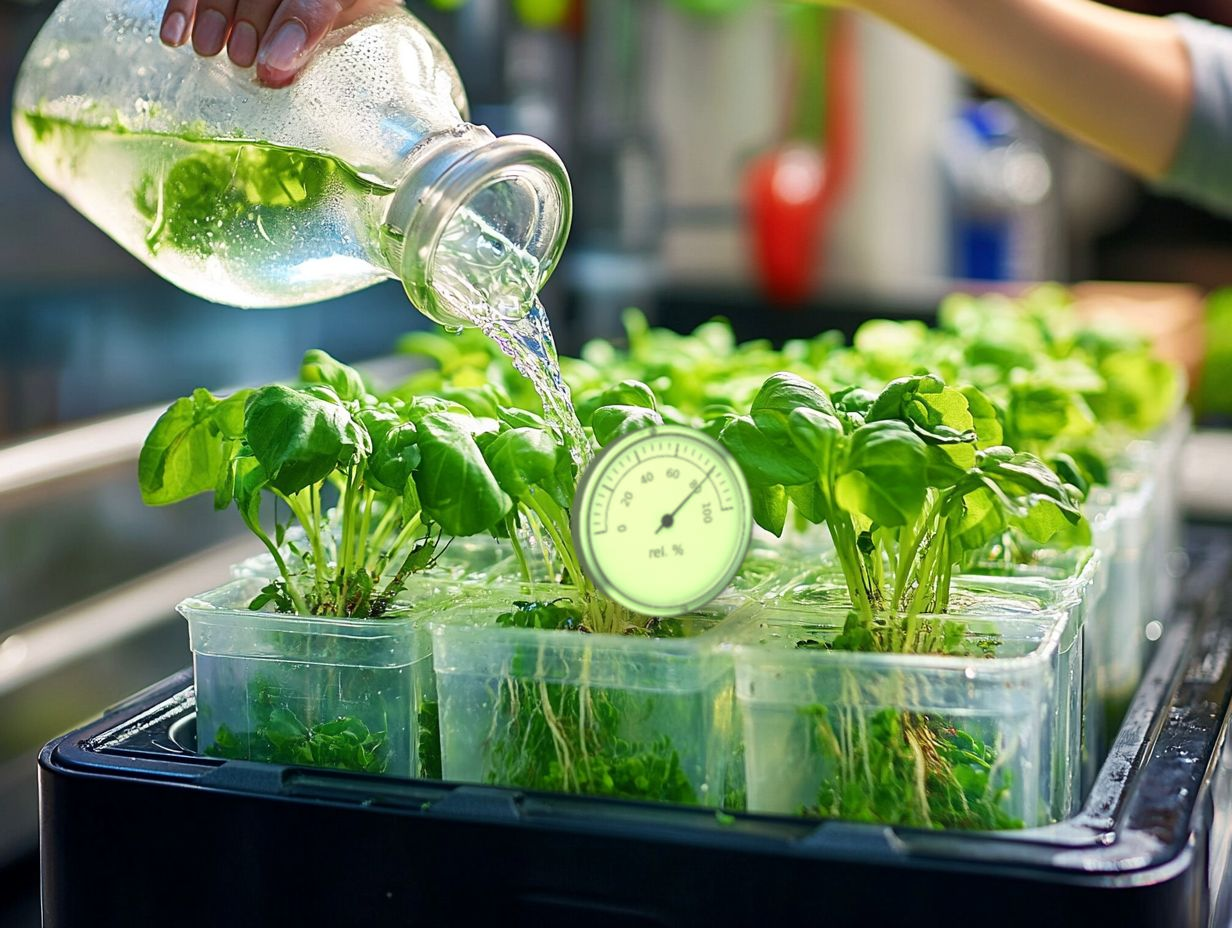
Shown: 80%
